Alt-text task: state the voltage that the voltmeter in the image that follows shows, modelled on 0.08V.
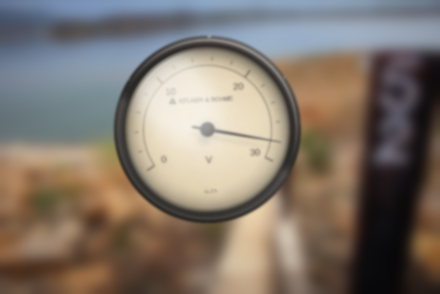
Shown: 28V
